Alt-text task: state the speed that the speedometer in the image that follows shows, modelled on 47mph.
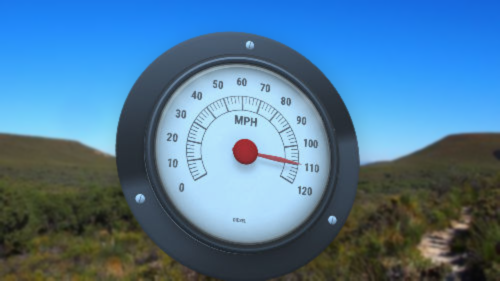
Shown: 110mph
